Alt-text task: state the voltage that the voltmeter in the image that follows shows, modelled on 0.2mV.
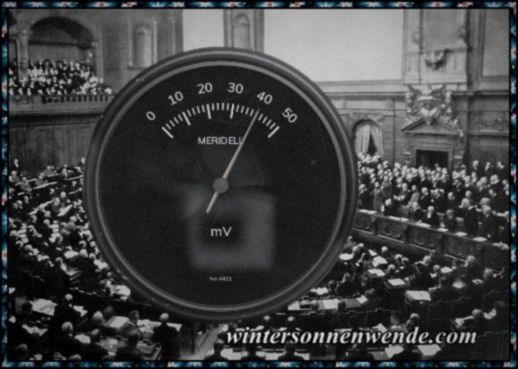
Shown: 40mV
